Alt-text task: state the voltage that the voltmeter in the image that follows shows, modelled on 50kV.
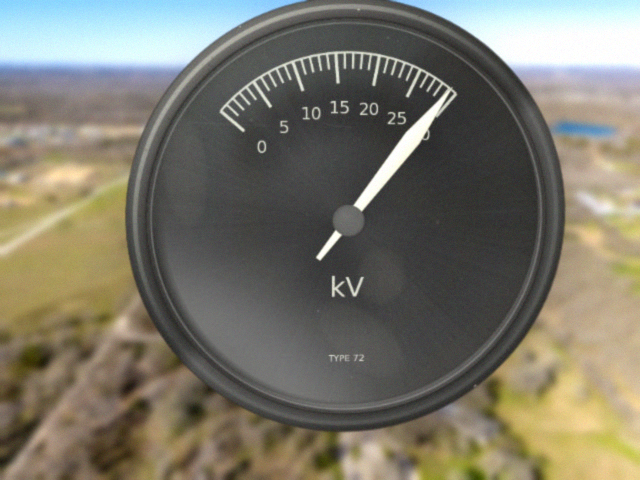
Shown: 29kV
